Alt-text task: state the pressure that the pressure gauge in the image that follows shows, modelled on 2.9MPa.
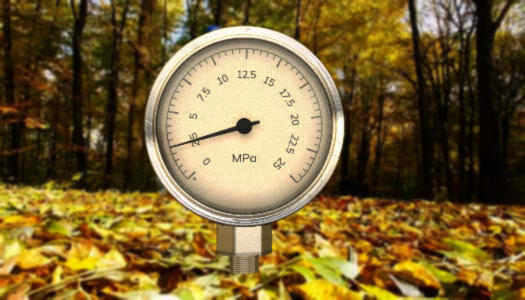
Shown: 2.5MPa
